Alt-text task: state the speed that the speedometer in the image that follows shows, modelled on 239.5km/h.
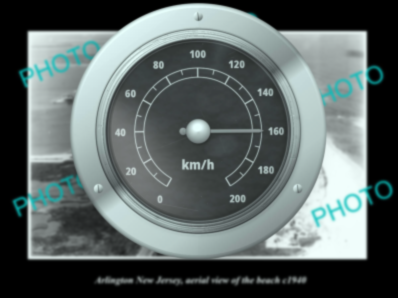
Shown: 160km/h
